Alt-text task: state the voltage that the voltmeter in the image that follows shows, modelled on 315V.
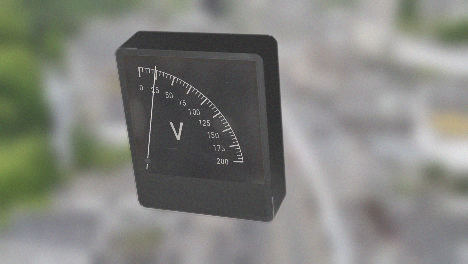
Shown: 25V
